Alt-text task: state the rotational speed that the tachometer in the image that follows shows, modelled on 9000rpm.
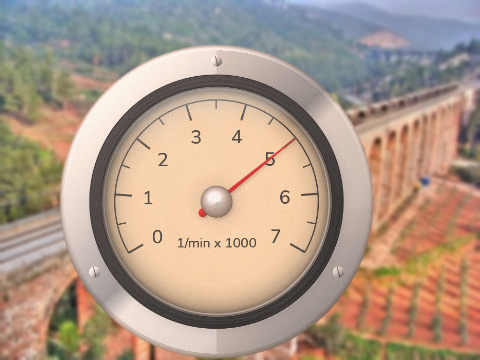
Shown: 5000rpm
